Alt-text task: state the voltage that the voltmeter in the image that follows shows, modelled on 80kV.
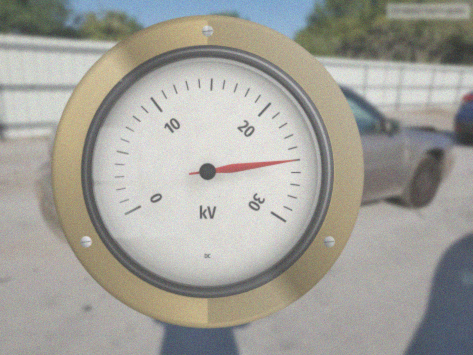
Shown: 25kV
